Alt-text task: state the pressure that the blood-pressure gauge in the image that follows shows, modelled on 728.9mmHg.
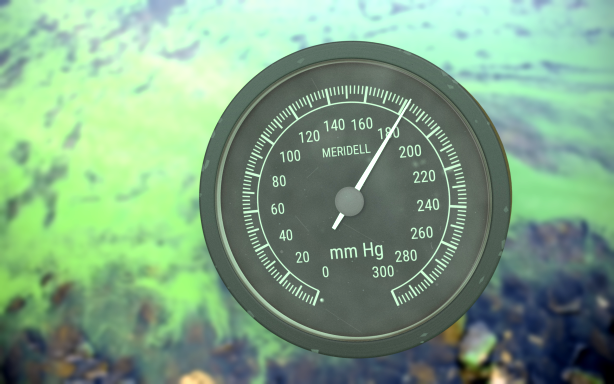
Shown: 182mmHg
